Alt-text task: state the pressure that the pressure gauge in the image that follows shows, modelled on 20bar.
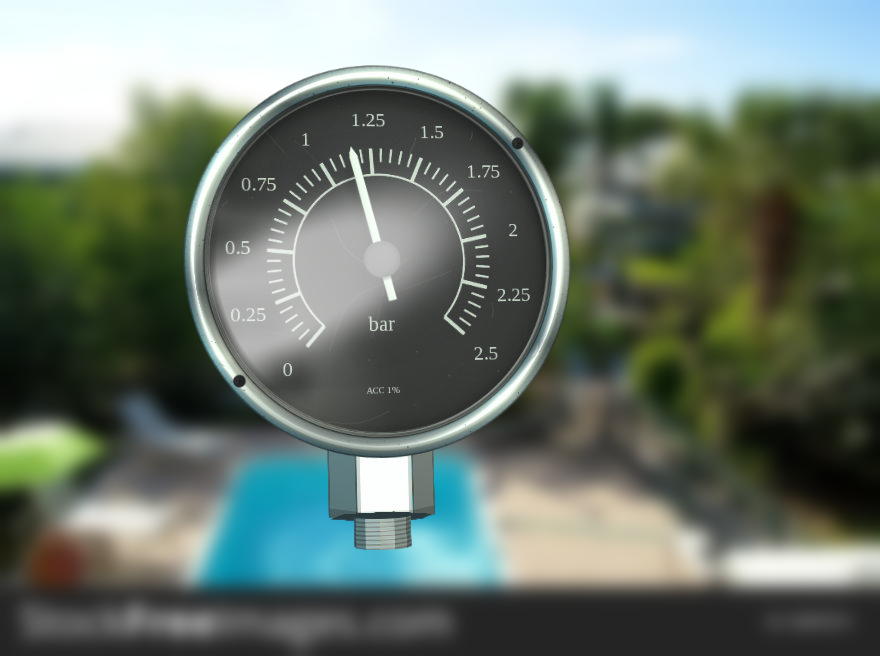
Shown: 1.15bar
